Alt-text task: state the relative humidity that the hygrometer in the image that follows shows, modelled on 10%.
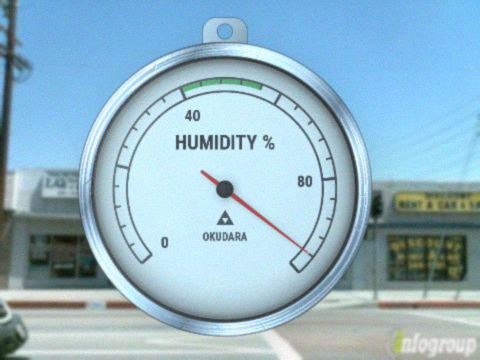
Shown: 96%
